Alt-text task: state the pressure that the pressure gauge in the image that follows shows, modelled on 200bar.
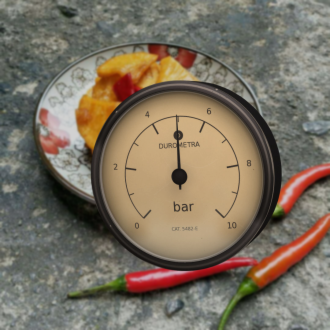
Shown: 5bar
